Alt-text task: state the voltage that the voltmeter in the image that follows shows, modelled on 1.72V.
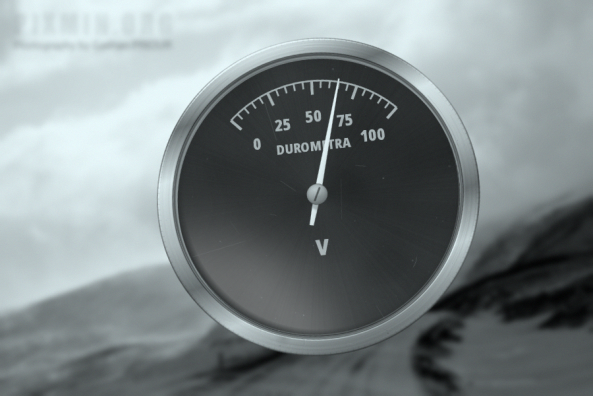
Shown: 65V
